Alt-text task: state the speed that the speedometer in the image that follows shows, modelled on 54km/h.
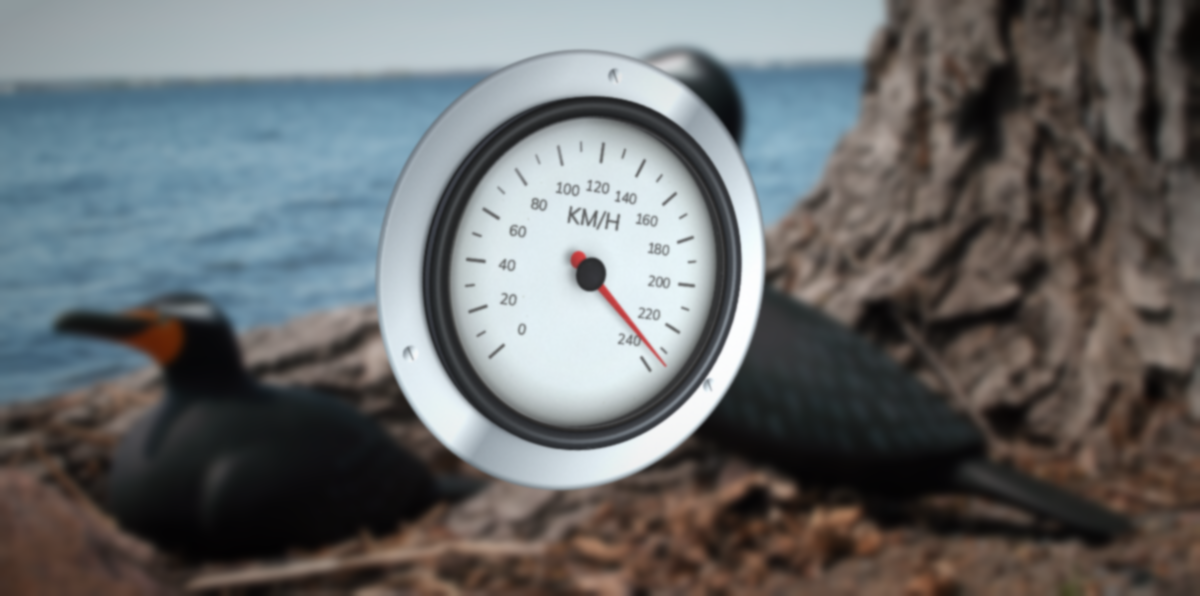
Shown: 235km/h
